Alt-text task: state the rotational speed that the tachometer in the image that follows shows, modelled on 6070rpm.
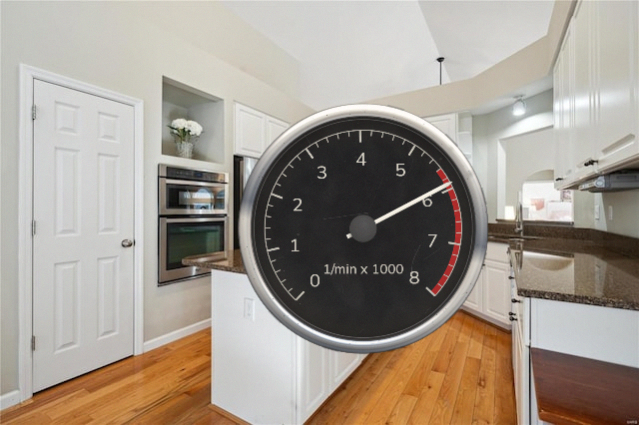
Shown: 5900rpm
